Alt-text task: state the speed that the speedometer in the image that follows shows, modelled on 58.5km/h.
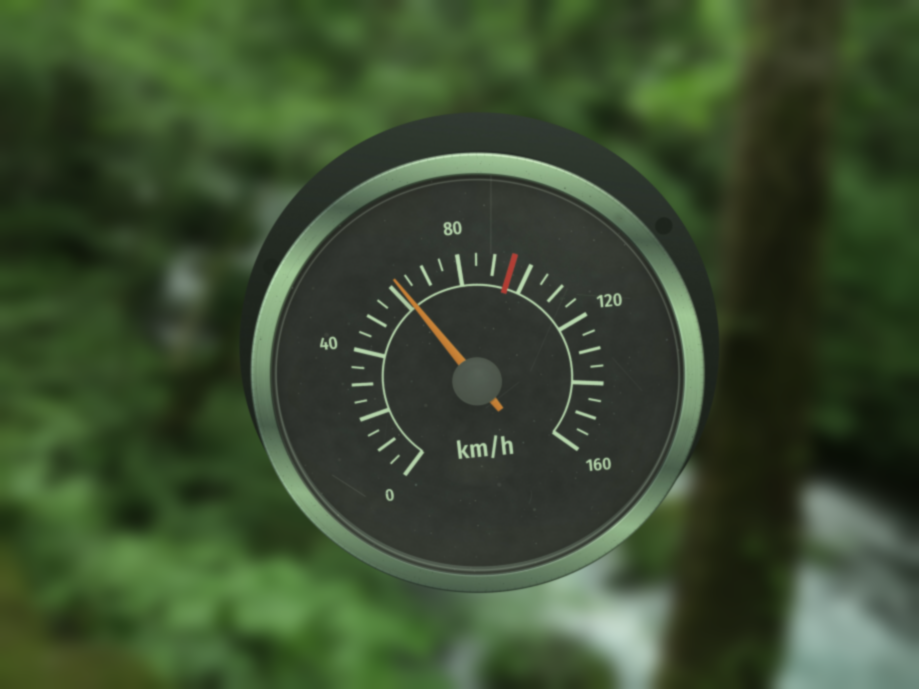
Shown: 62.5km/h
